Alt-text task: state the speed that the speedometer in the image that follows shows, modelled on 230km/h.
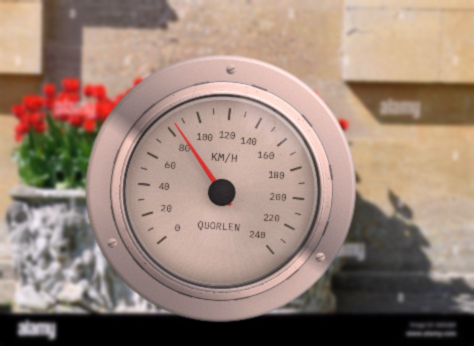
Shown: 85km/h
